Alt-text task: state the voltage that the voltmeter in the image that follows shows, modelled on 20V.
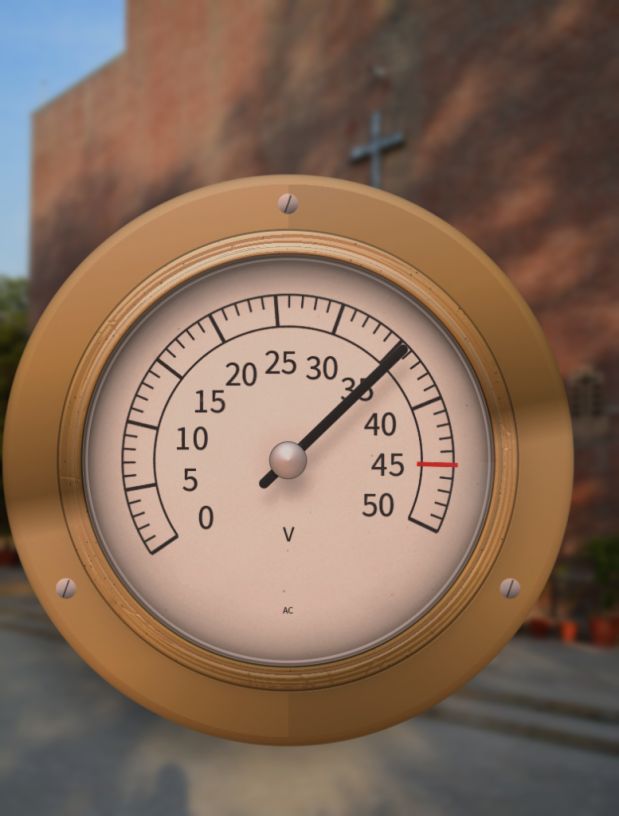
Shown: 35.5V
